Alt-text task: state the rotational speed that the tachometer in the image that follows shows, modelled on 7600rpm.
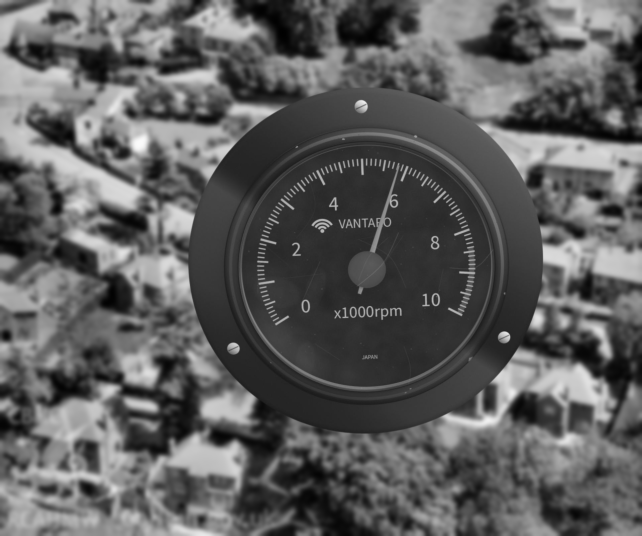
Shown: 5800rpm
